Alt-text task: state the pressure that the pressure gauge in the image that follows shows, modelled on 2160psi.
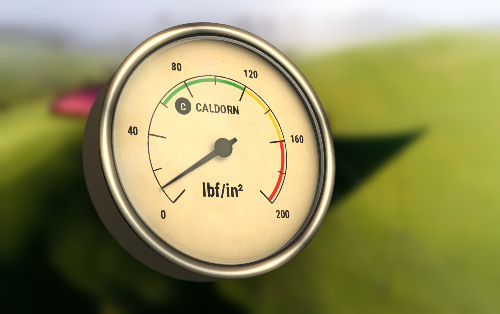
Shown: 10psi
